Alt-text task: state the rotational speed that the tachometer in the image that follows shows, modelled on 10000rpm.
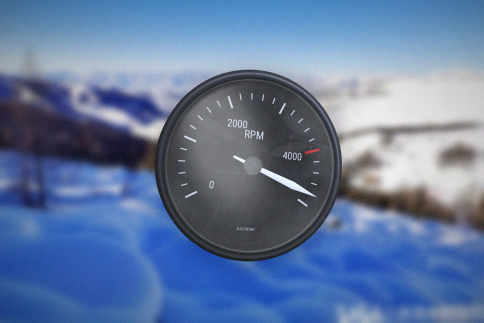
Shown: 4800rpm
